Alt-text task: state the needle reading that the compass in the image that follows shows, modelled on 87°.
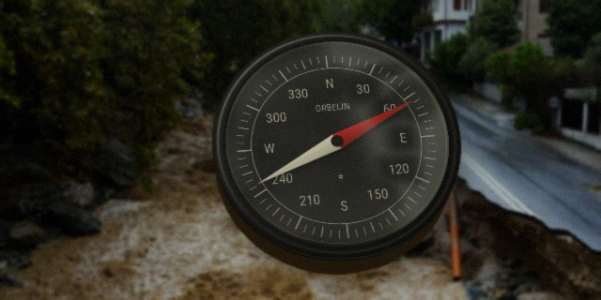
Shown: 65°
